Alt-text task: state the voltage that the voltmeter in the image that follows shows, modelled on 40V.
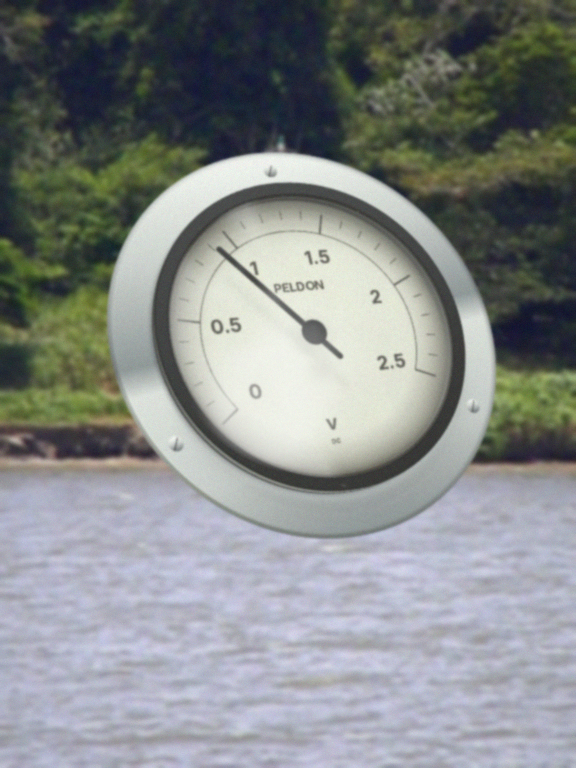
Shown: 0.9V
